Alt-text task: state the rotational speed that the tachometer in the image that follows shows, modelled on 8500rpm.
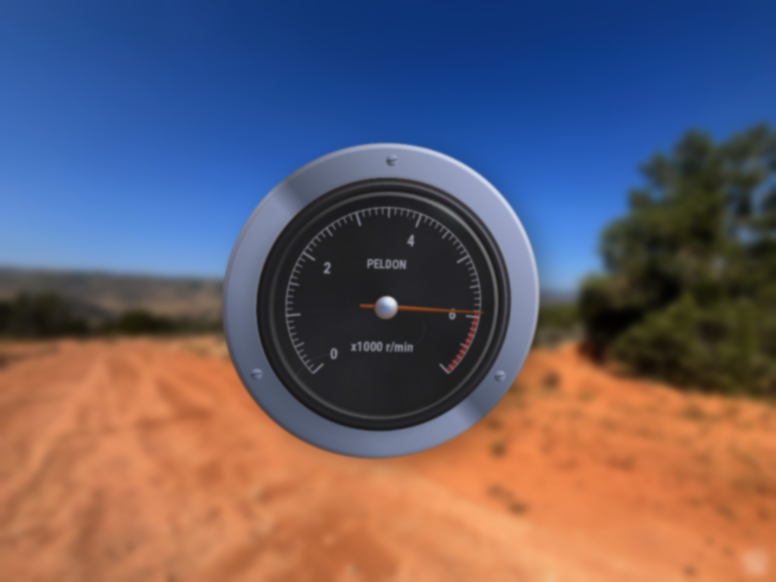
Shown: 5900rpm
